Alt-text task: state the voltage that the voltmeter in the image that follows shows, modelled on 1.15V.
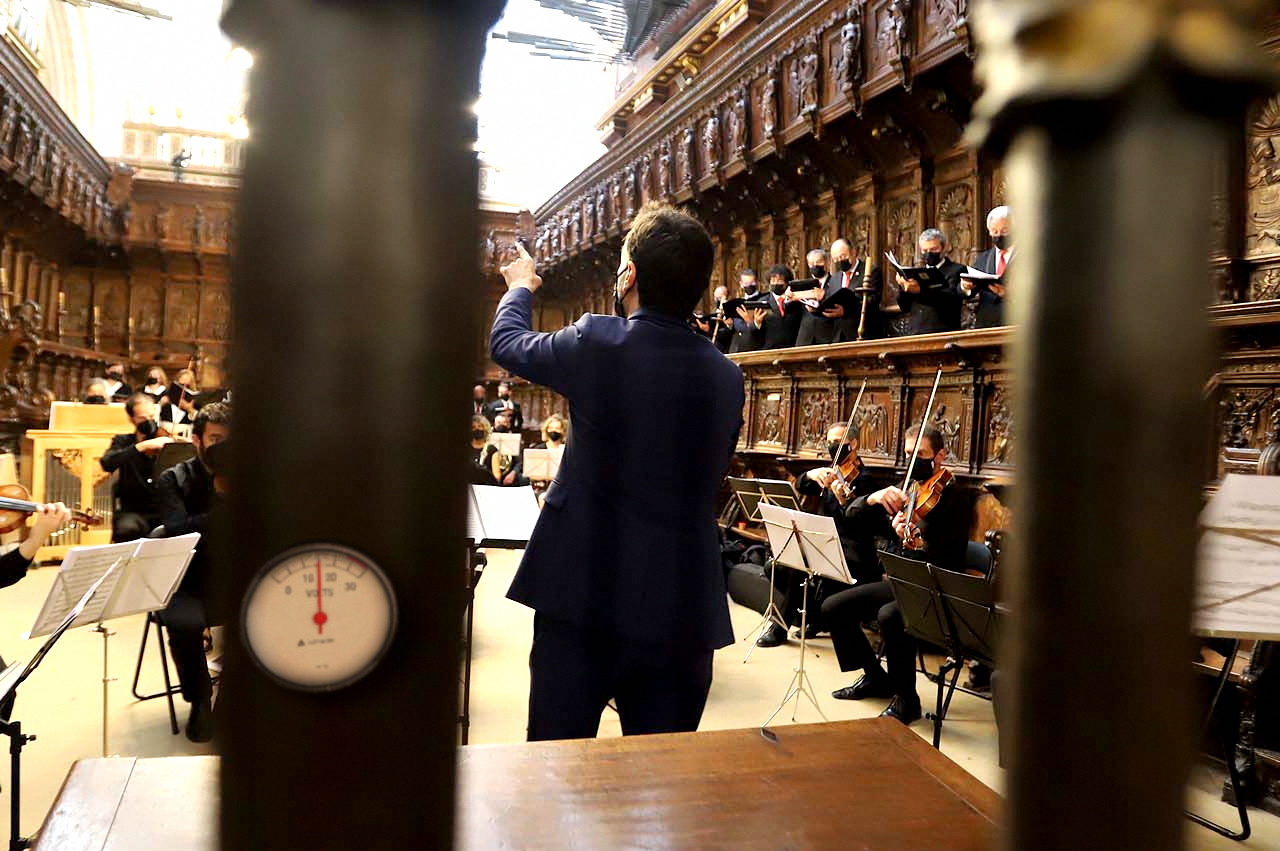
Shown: 15V
